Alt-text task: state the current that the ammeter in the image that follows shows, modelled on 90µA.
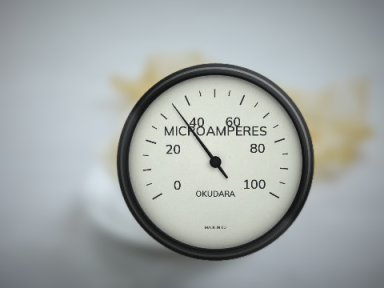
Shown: 35µA
